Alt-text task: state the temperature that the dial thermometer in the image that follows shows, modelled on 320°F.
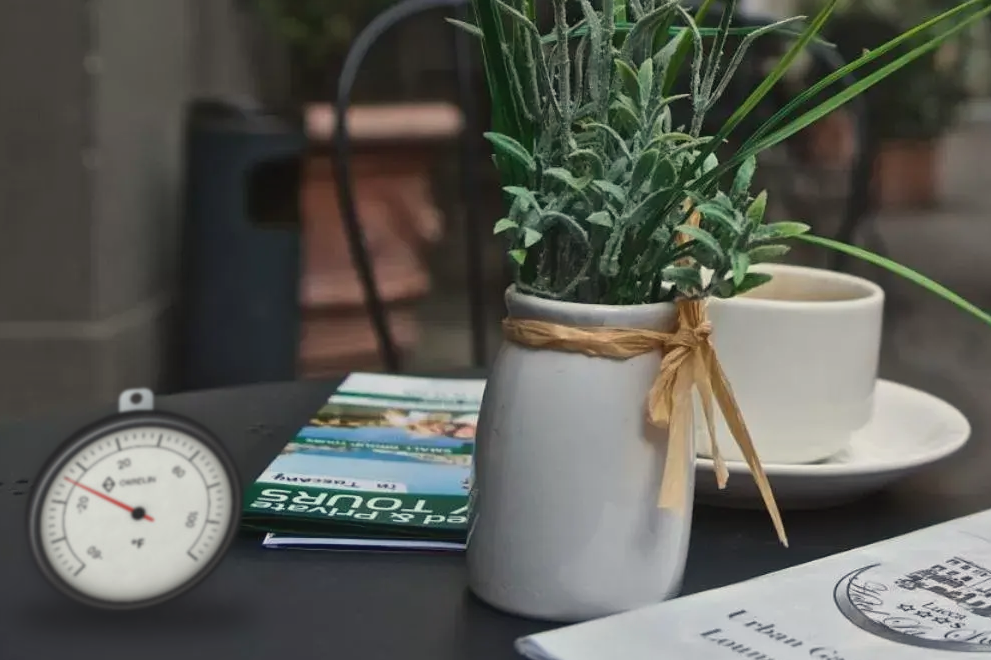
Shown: -8°F
